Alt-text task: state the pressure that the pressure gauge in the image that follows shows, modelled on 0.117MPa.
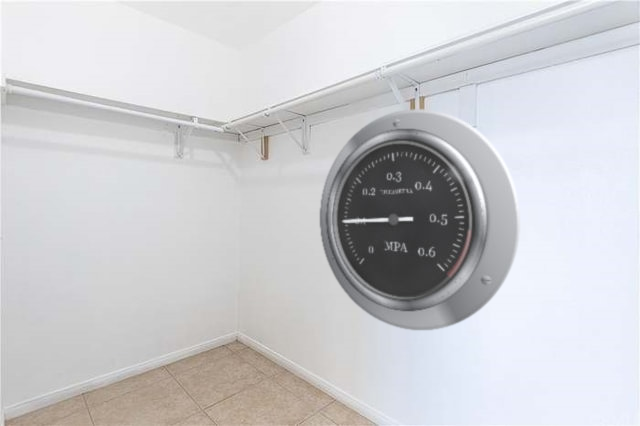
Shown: 0.1MPa
